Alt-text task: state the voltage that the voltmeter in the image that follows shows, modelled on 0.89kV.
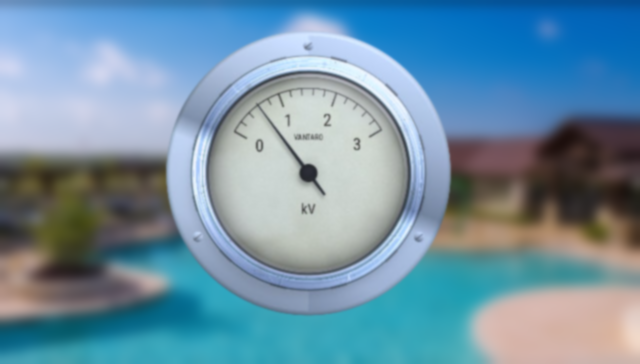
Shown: 0.6kV
